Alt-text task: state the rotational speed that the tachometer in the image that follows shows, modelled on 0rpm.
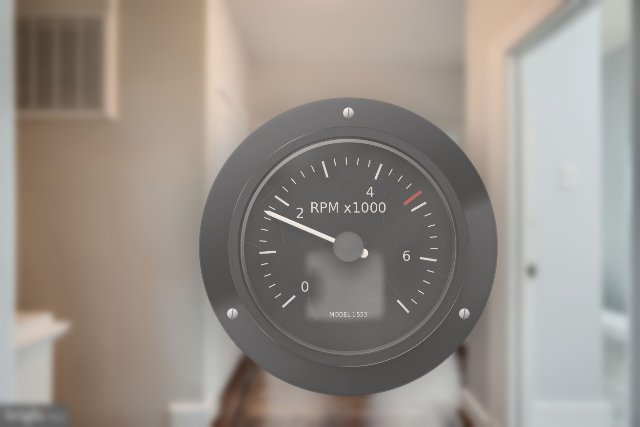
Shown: 1700rpm
